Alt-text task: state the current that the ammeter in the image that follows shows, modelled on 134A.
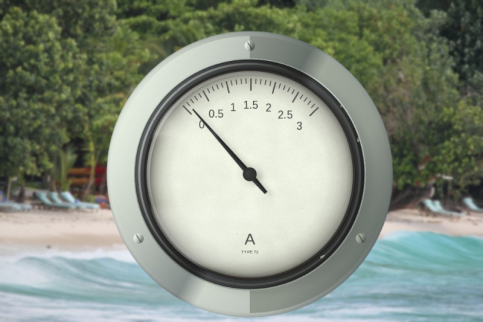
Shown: 0.1A
